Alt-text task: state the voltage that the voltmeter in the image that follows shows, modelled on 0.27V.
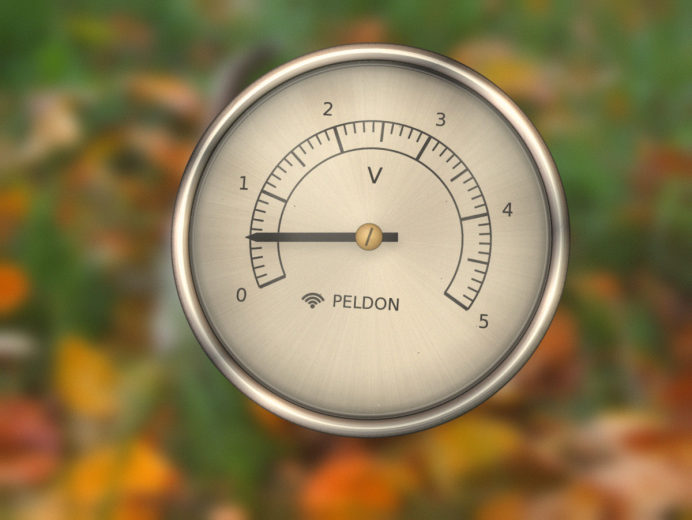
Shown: 0.5V
